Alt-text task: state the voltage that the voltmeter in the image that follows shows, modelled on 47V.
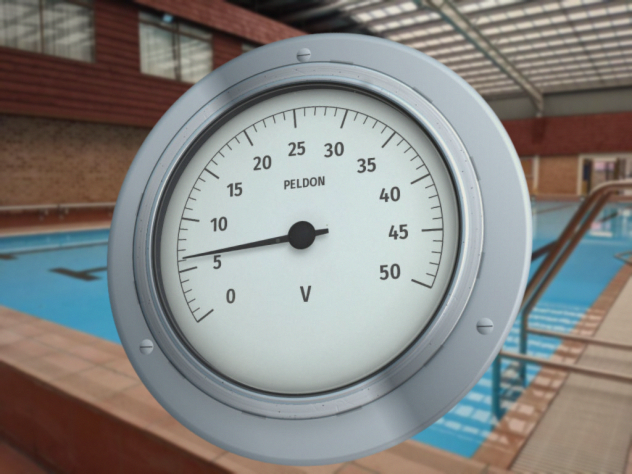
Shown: 6V
